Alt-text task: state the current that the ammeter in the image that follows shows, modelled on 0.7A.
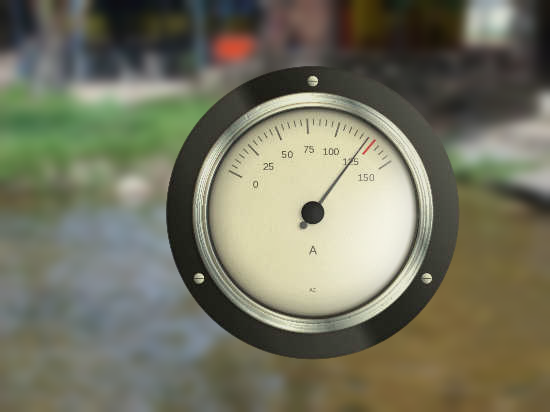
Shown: 125A
